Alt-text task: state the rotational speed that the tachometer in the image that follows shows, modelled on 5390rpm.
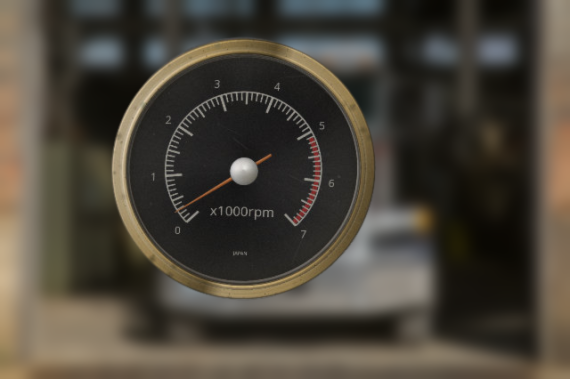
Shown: 300rpm
